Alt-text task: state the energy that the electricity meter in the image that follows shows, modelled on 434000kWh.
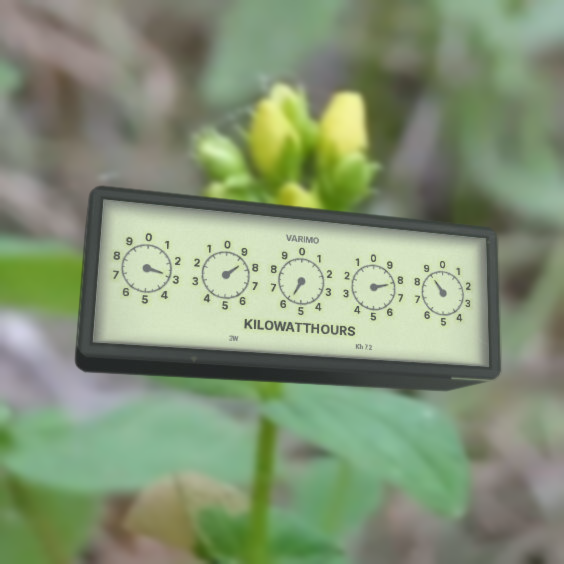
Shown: 28579kWh
